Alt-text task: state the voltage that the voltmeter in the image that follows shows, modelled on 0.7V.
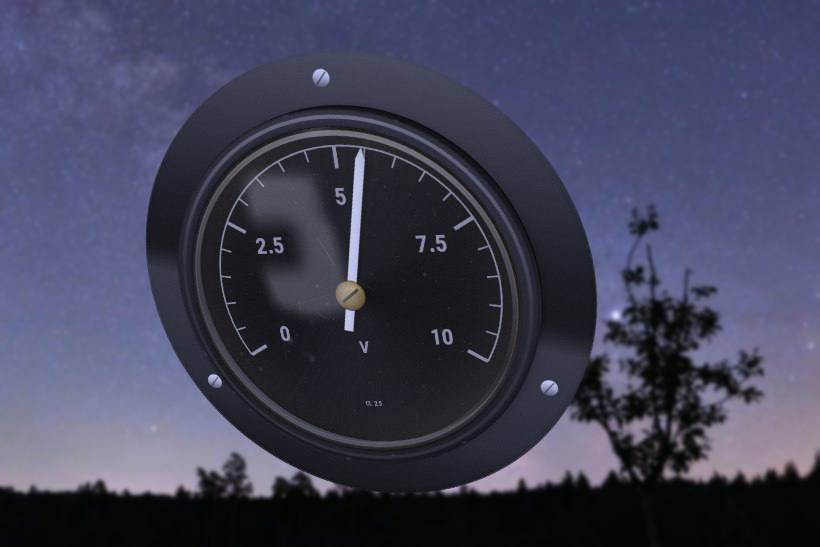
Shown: 5.5V
